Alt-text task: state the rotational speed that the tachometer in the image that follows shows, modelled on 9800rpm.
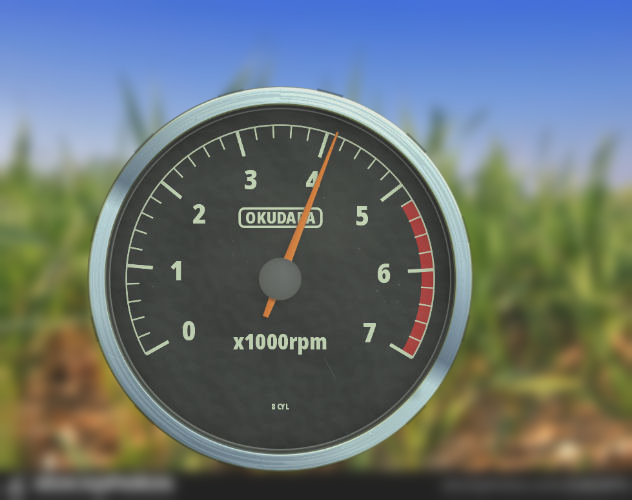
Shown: 4100rpm
